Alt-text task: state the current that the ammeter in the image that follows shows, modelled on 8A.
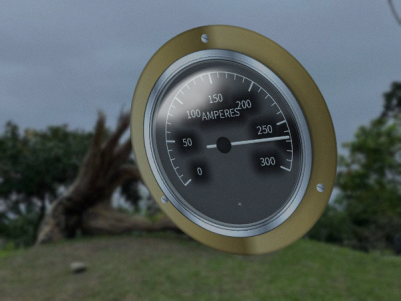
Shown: 265A
